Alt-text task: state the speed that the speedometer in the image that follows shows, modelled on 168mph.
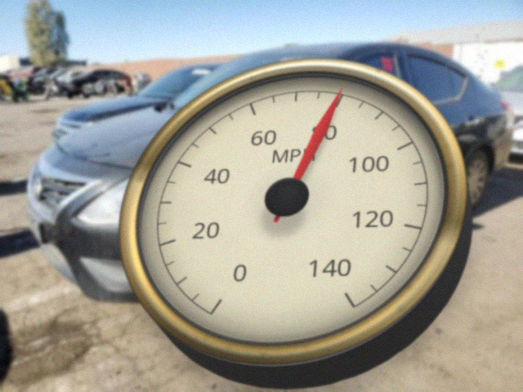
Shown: 80mph
